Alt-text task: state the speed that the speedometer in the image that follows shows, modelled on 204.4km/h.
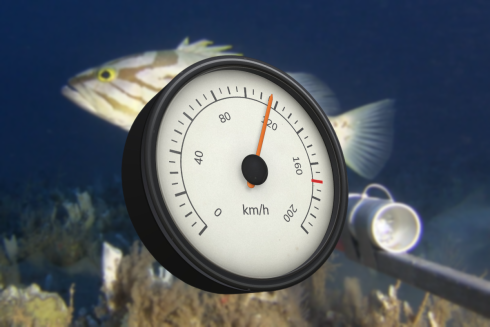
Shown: 115km/h
